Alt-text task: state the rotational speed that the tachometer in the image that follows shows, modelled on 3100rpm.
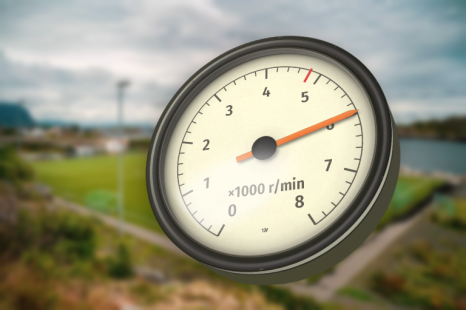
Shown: 6000rpm
